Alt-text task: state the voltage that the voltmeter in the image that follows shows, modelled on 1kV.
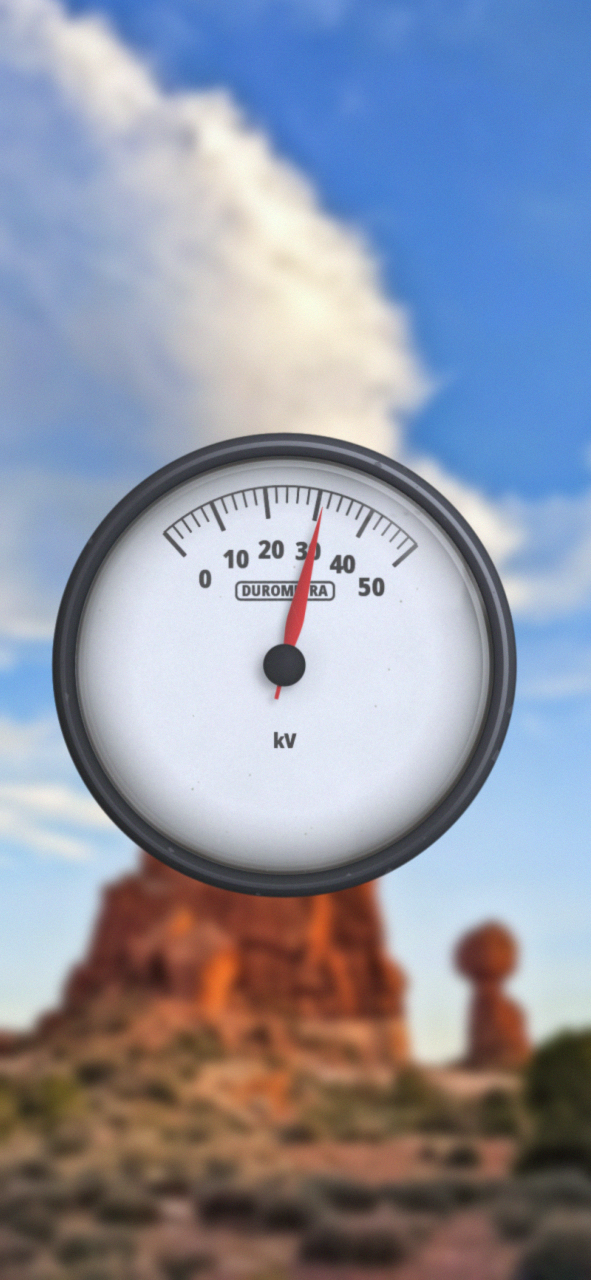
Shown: 31kV
